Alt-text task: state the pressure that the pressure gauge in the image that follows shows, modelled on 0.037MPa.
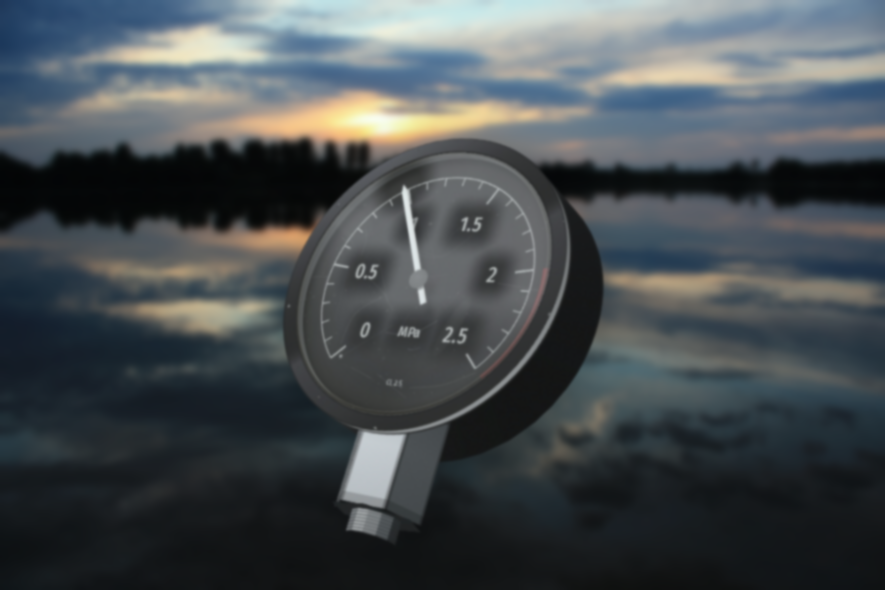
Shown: 1MPa
